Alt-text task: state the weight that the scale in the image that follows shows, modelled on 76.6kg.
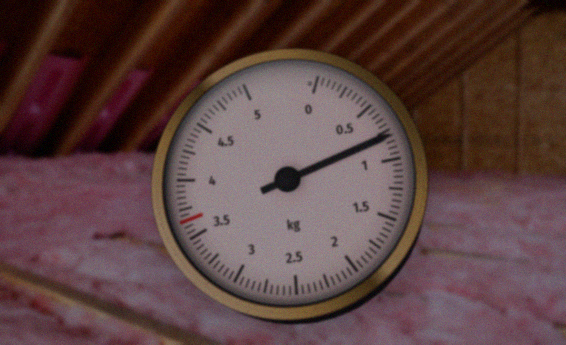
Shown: 0.8kg
